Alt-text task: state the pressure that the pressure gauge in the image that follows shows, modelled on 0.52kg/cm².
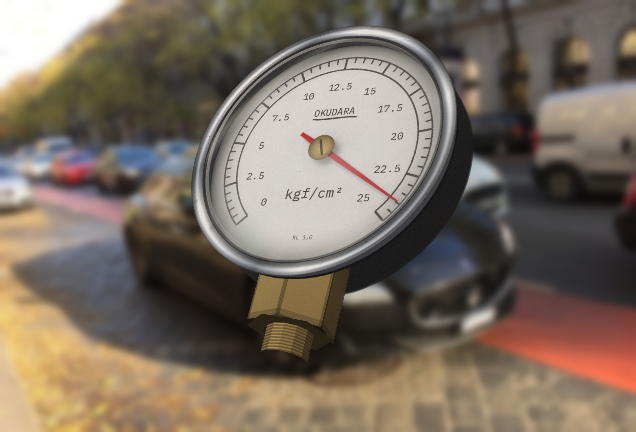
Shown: 24kg/cm²
